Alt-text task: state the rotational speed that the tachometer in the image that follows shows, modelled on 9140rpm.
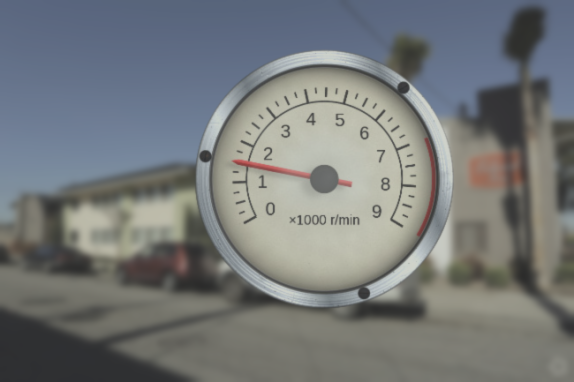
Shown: 1500rpm
